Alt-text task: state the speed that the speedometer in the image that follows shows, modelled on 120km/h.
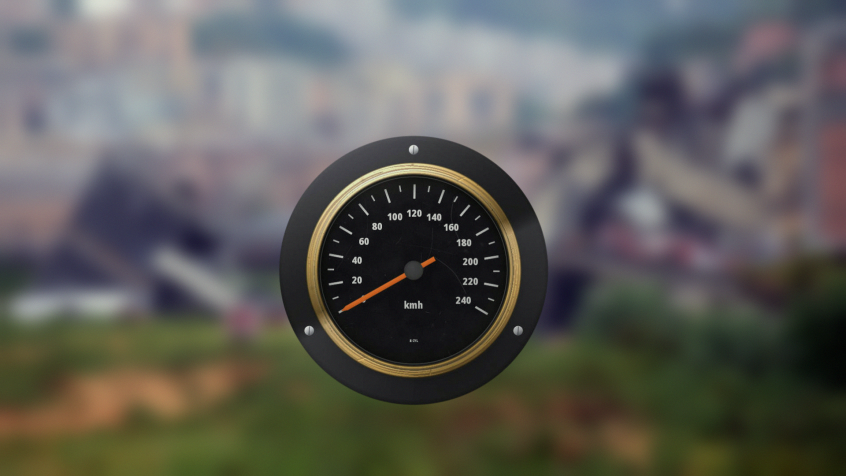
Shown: 0km/h
